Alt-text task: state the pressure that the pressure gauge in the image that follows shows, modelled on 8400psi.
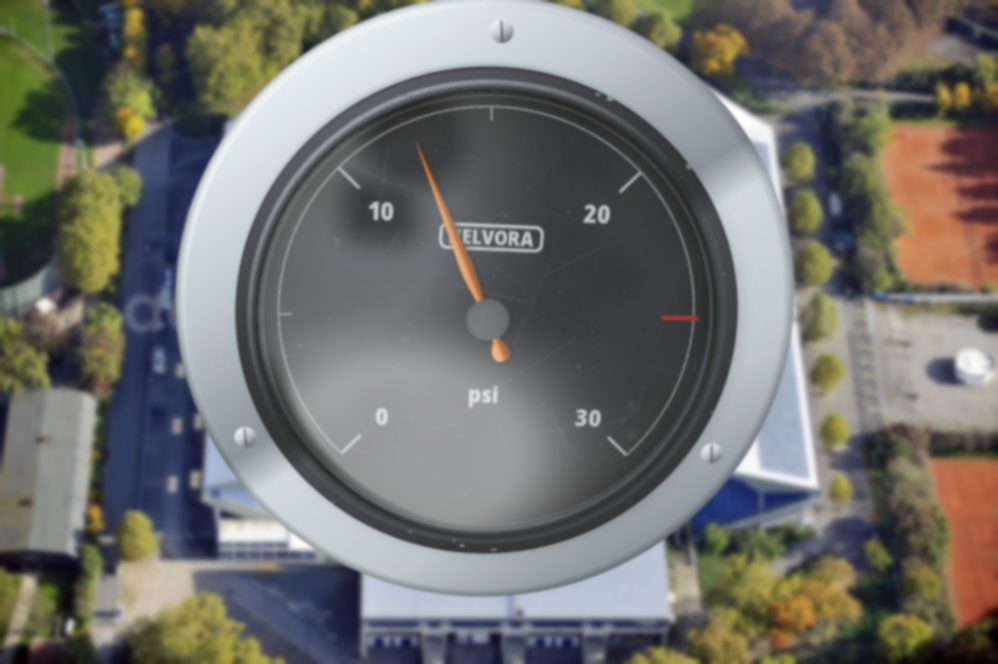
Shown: 12.5psi
